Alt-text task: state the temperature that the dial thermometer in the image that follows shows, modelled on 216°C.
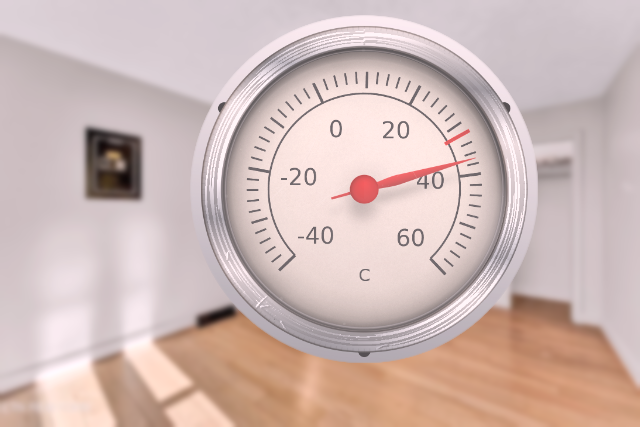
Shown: 37°C
